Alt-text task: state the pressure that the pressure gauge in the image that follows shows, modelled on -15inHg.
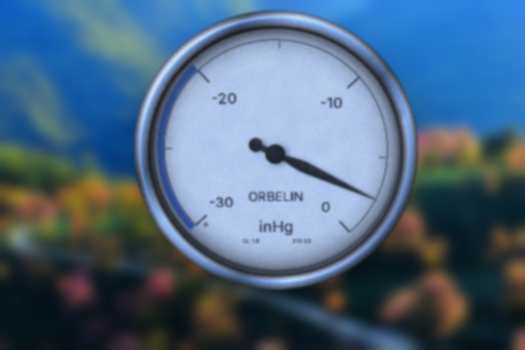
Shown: -2.5inHg
